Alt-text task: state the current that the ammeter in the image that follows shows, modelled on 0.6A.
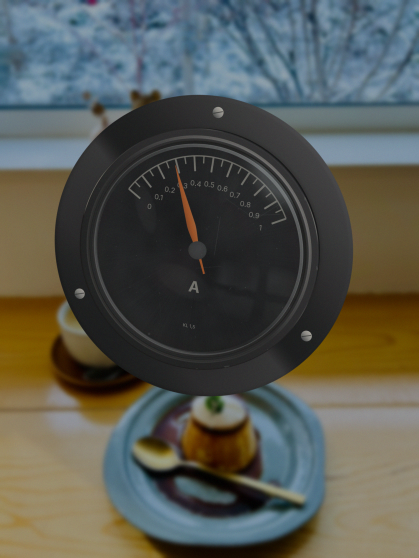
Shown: 0.3A
